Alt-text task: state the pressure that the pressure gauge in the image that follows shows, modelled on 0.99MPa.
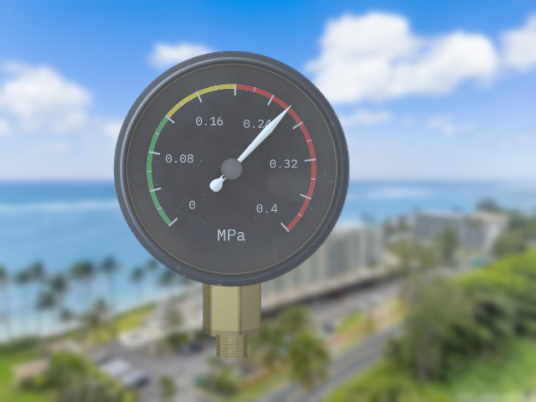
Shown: 0.26MPa
